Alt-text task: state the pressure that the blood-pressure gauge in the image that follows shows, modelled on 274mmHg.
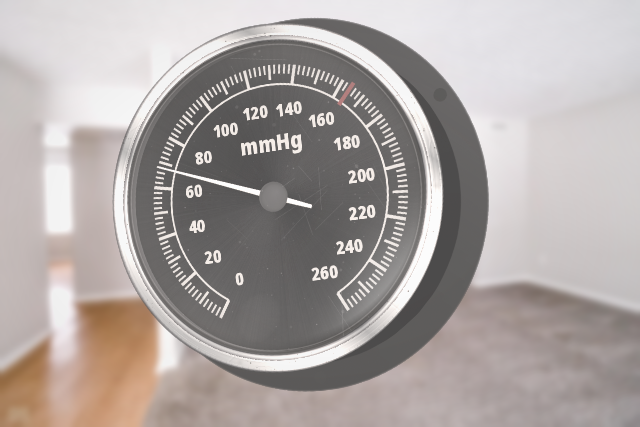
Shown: 68mmHg
